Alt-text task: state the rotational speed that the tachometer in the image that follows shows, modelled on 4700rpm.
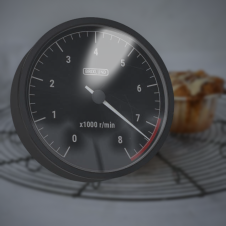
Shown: 7400rpm
